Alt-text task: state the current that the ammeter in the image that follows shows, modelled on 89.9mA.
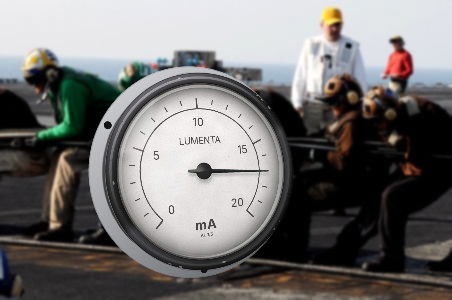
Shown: 17mA
